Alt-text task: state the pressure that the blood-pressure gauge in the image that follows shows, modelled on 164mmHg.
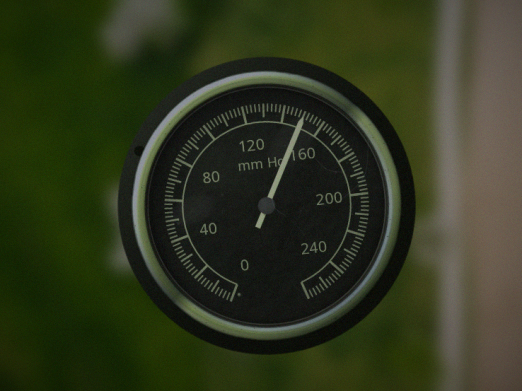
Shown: 150mmHg
